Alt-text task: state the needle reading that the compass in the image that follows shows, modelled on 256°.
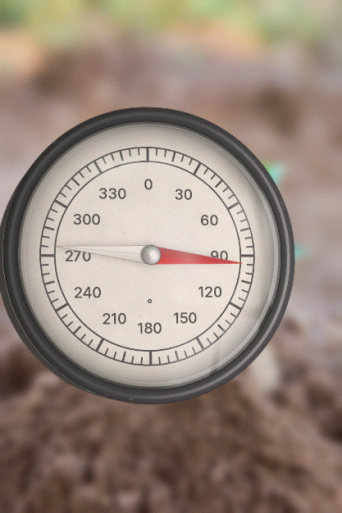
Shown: 95°
